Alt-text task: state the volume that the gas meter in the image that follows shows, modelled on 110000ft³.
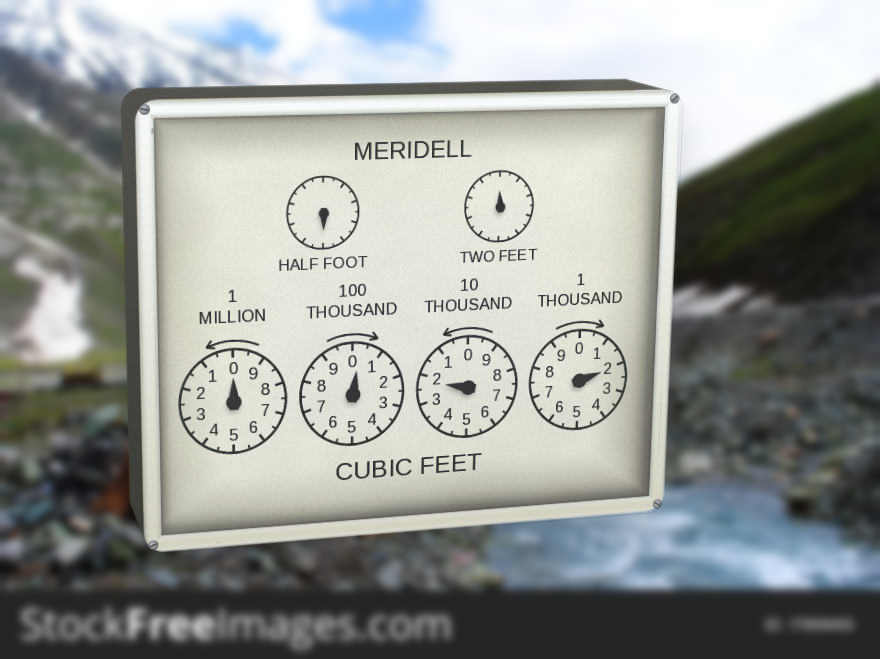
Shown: 2200ft³
